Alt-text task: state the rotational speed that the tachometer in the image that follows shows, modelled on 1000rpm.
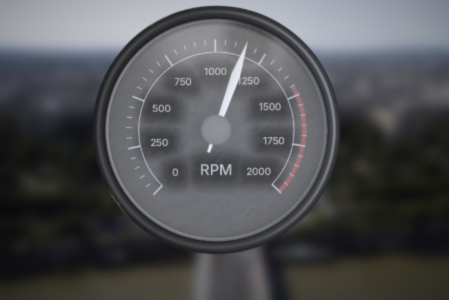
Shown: 1150rpm
